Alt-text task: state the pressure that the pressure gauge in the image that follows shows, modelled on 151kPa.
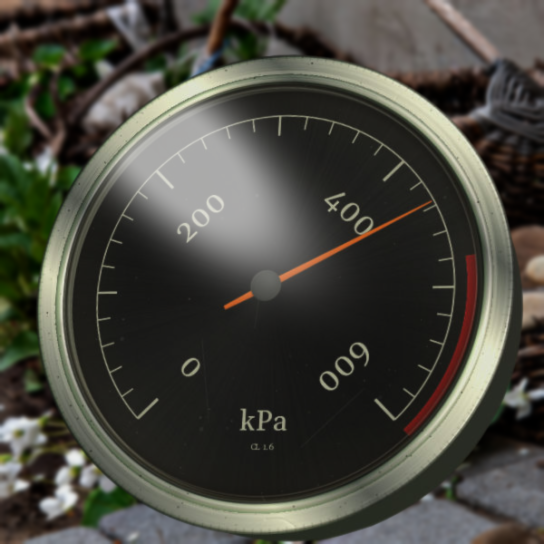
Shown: 440kPa
